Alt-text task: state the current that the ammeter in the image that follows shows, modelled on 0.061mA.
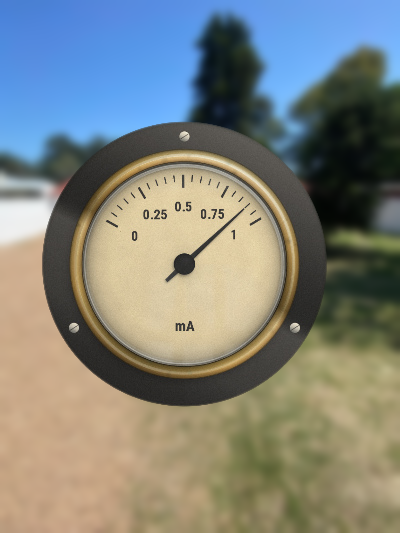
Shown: 0.9mA
